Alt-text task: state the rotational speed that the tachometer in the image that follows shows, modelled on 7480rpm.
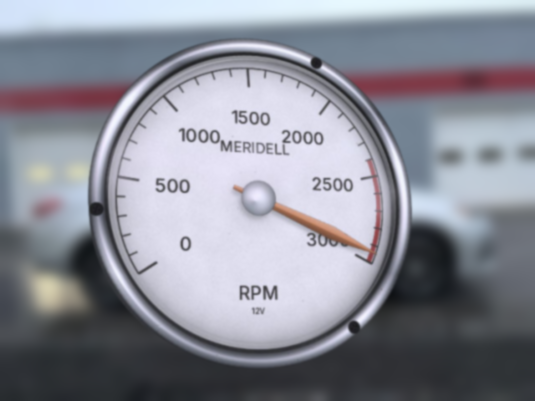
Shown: 2950rpm
